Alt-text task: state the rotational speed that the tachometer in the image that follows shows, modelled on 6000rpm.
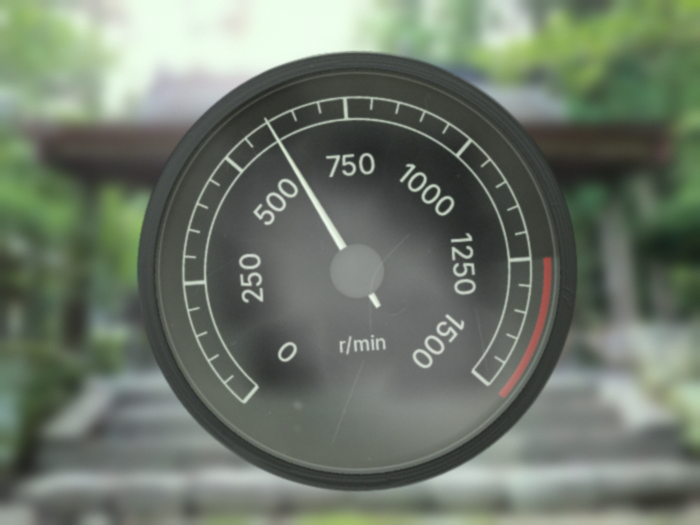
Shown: 600rpm
